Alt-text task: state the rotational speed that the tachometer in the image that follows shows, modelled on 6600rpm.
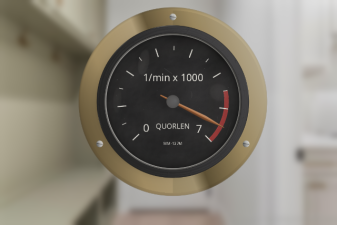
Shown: 6500rpm
